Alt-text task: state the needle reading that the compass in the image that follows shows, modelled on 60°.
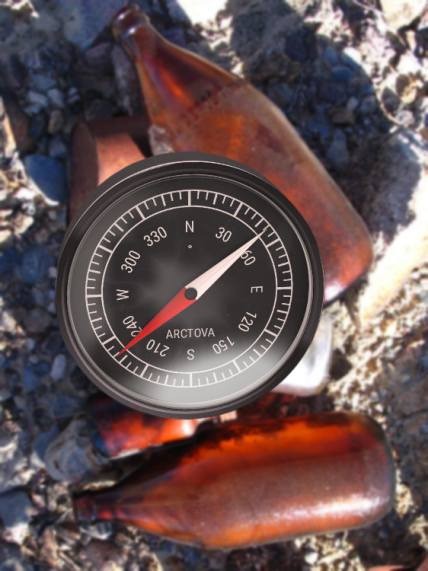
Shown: 230°
